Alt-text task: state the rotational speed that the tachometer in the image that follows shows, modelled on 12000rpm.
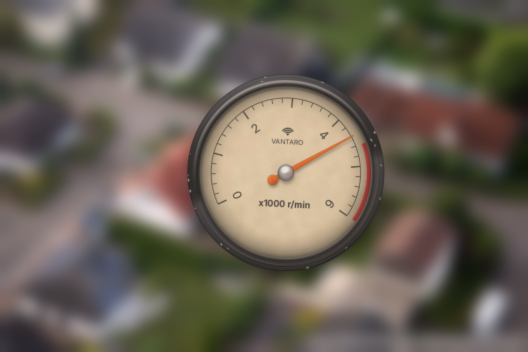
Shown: 4400rpm
